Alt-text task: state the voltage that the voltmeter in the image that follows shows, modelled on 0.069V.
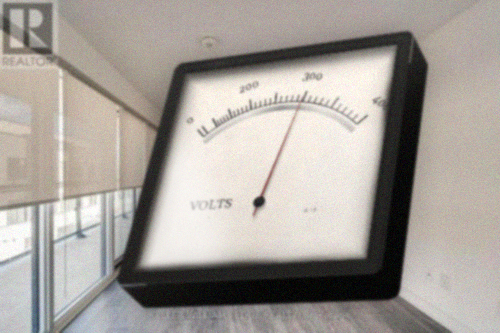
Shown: 300V
